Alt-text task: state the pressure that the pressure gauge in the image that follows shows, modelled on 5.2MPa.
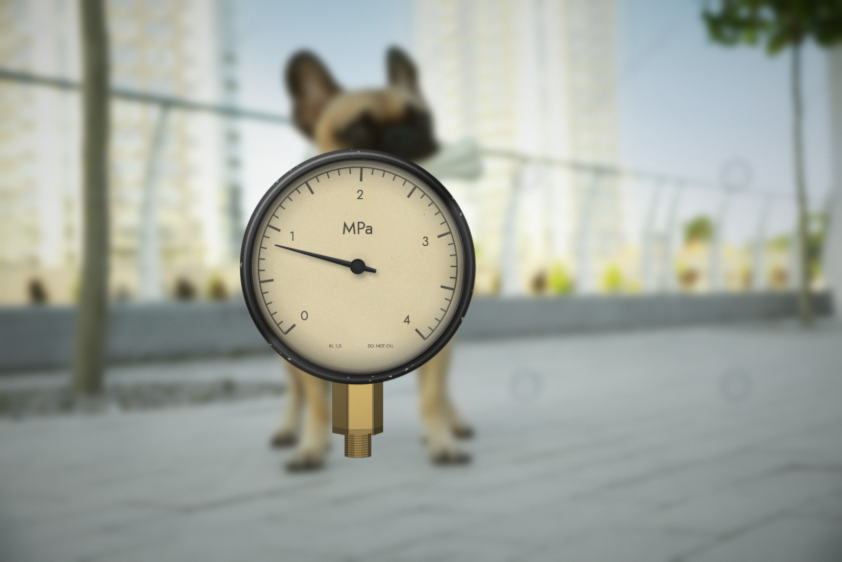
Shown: 0.85MPa
